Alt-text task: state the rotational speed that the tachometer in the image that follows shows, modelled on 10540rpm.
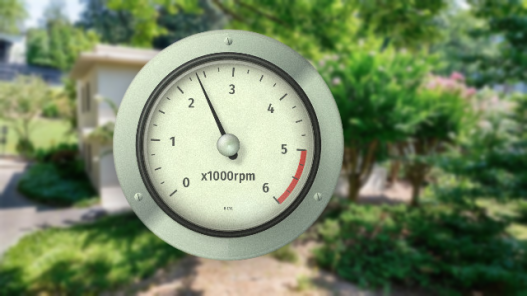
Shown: 2375rpm
